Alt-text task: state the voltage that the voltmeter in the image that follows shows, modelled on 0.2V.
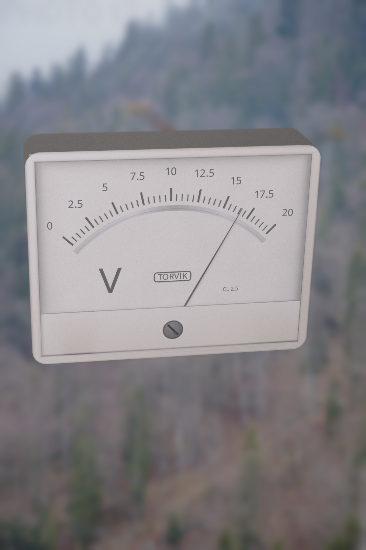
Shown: 16.5V
